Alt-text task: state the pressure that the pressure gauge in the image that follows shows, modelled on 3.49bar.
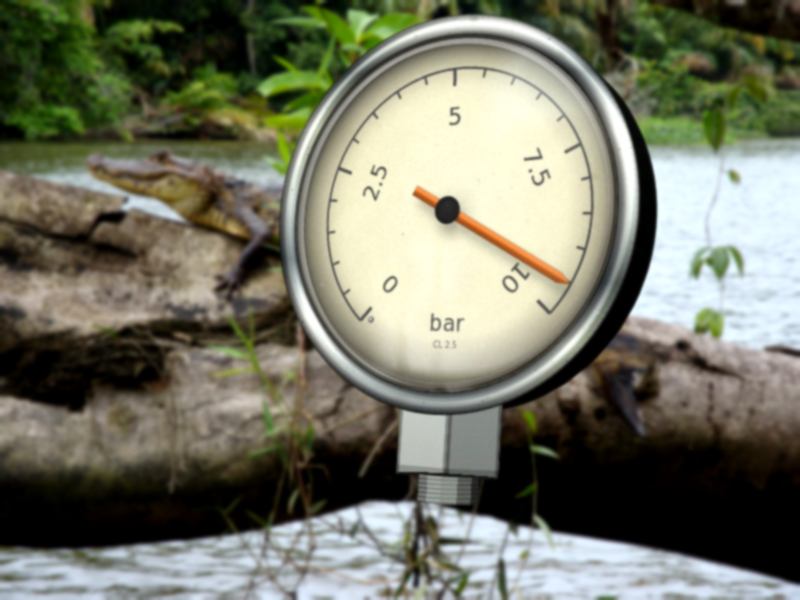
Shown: 9.5bar
